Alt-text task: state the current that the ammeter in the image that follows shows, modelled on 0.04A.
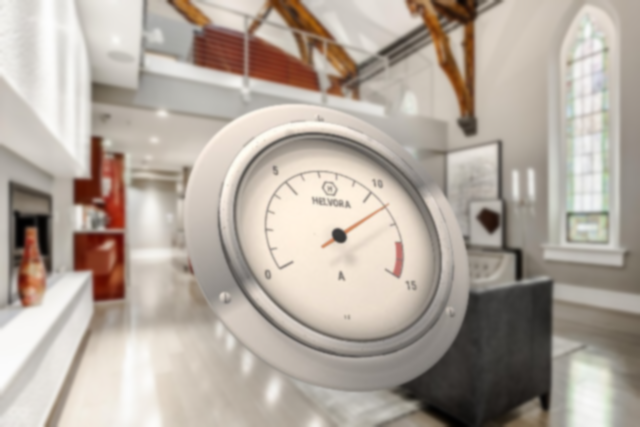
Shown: 11A
